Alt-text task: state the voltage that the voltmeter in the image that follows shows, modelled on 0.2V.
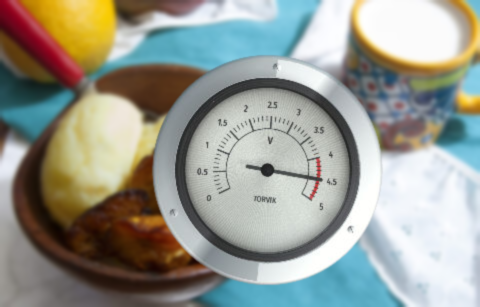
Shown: 4.5V
